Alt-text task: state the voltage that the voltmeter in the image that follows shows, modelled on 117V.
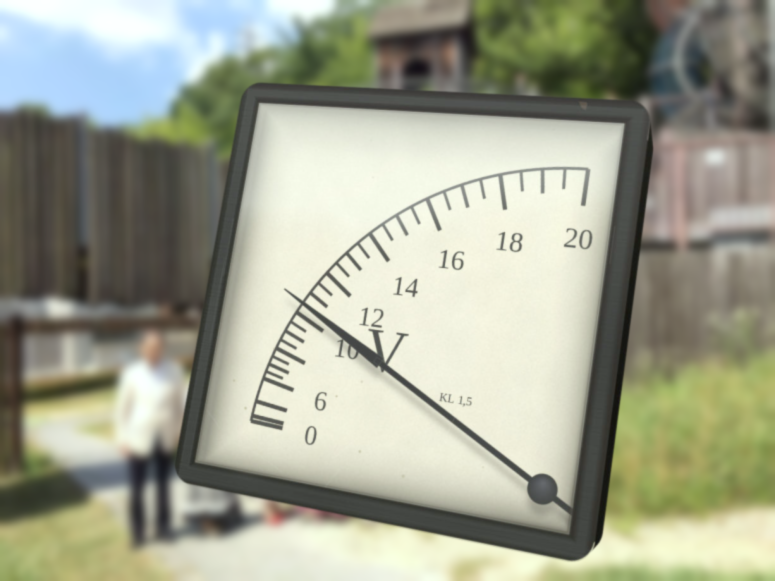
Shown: 10.5V
